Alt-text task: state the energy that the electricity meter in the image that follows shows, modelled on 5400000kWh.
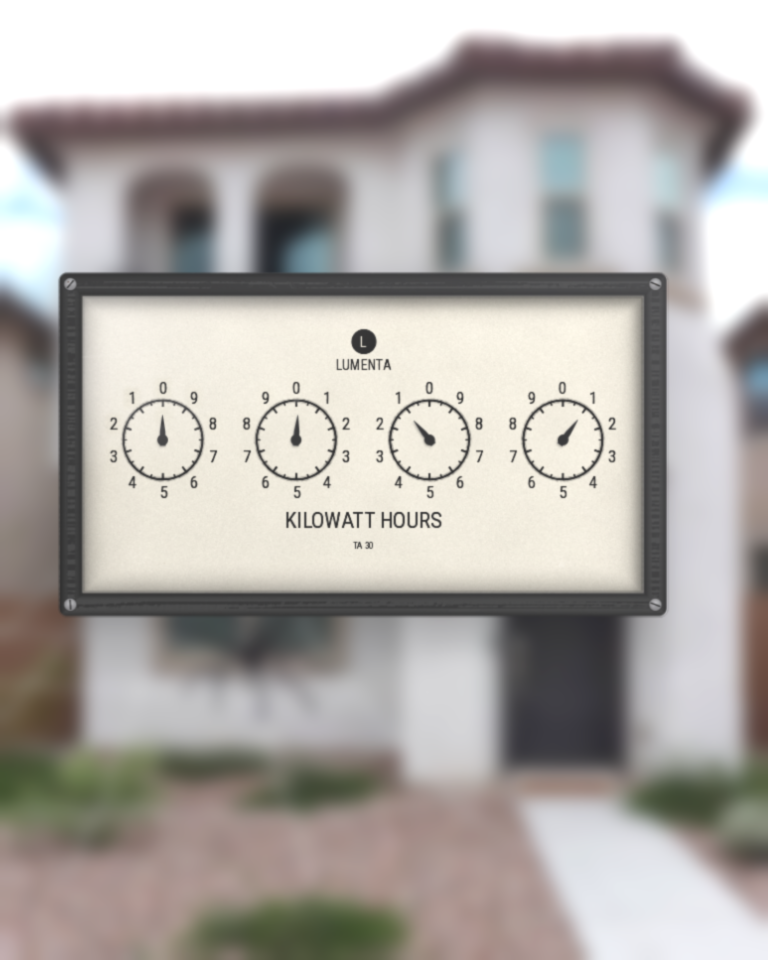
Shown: 11kWh
